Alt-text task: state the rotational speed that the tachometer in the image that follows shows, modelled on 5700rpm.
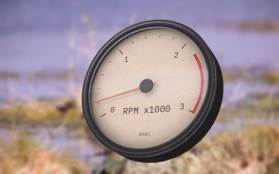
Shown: 200rpm
